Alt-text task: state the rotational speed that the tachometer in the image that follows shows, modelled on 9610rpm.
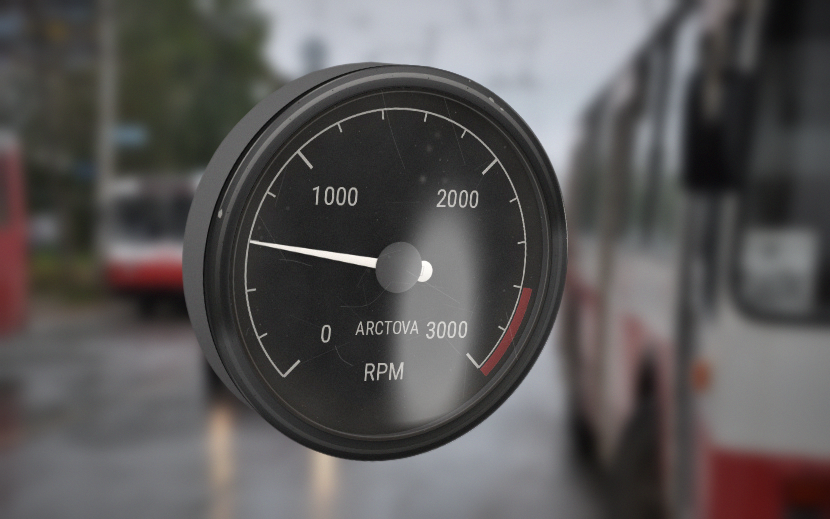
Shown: 600rpm
